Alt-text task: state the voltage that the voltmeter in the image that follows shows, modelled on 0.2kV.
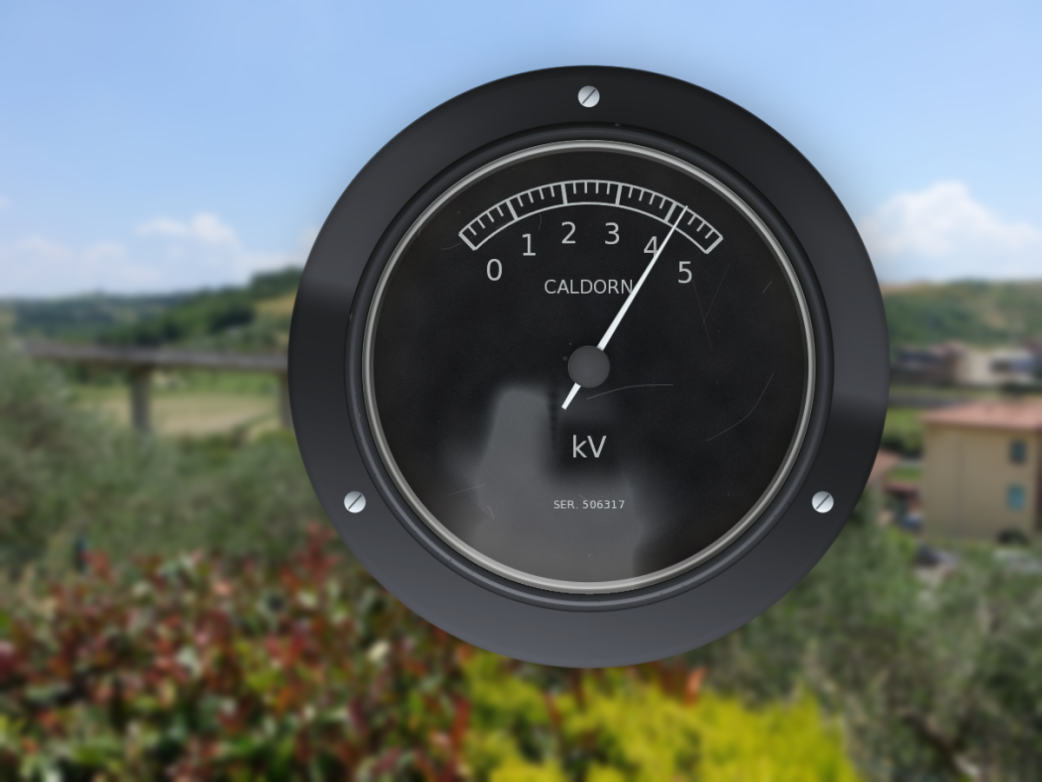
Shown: 4.2kV
